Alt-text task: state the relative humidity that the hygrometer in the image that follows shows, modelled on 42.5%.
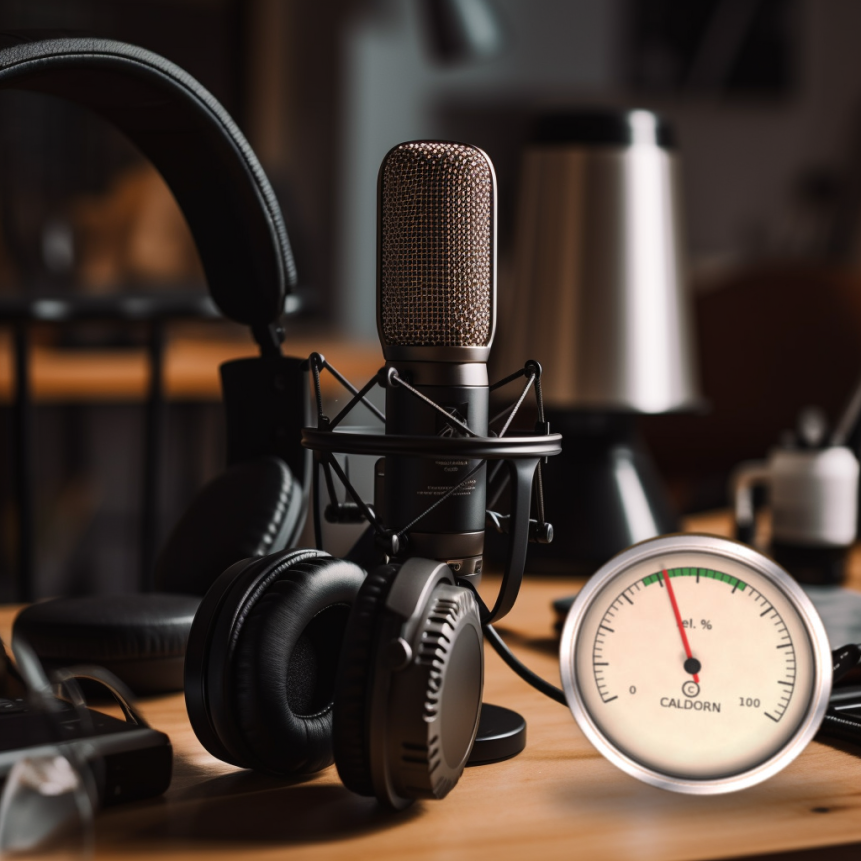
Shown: 42%
